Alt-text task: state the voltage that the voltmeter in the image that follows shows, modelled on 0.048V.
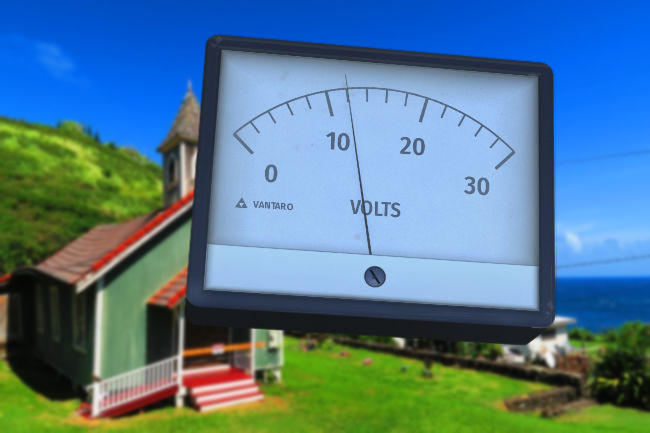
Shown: 12V
